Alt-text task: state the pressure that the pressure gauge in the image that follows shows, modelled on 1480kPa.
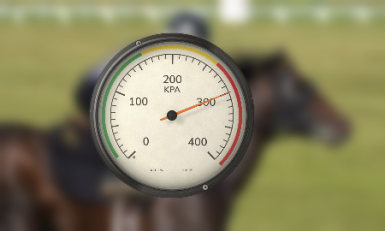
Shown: 300kPa
